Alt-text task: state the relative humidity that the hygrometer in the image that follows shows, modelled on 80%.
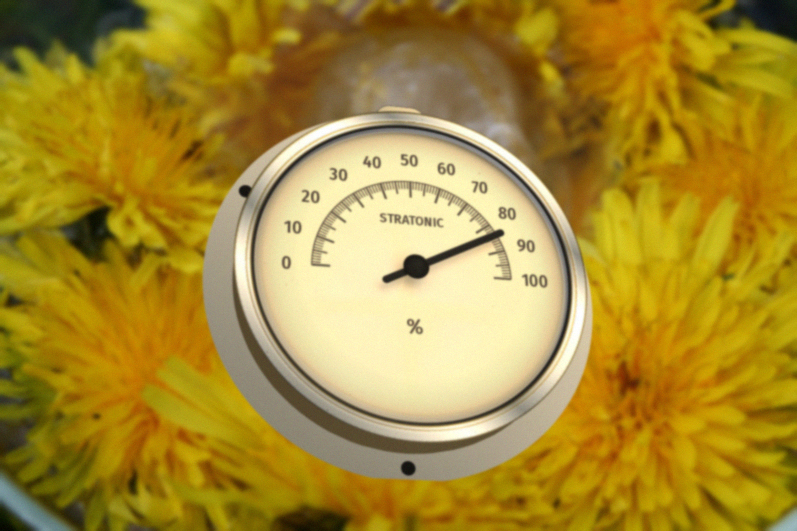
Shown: 85%
